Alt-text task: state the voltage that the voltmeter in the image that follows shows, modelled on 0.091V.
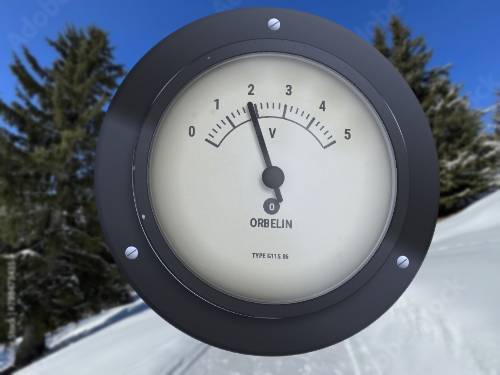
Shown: 1.8V
